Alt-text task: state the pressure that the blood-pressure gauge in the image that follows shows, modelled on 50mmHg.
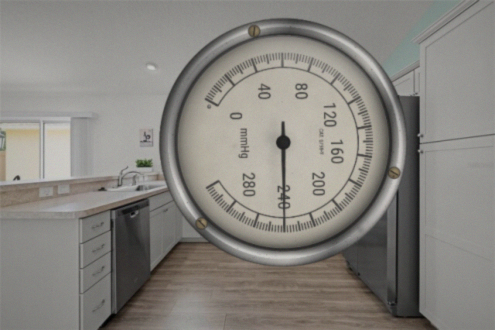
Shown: 240mmHg
